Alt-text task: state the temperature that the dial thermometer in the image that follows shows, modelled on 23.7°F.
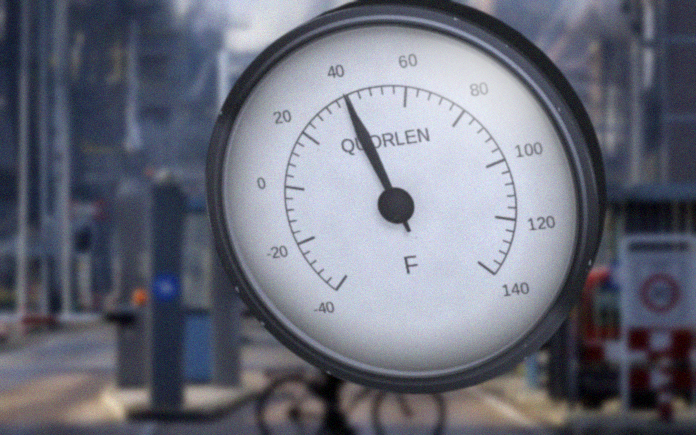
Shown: 40°F
